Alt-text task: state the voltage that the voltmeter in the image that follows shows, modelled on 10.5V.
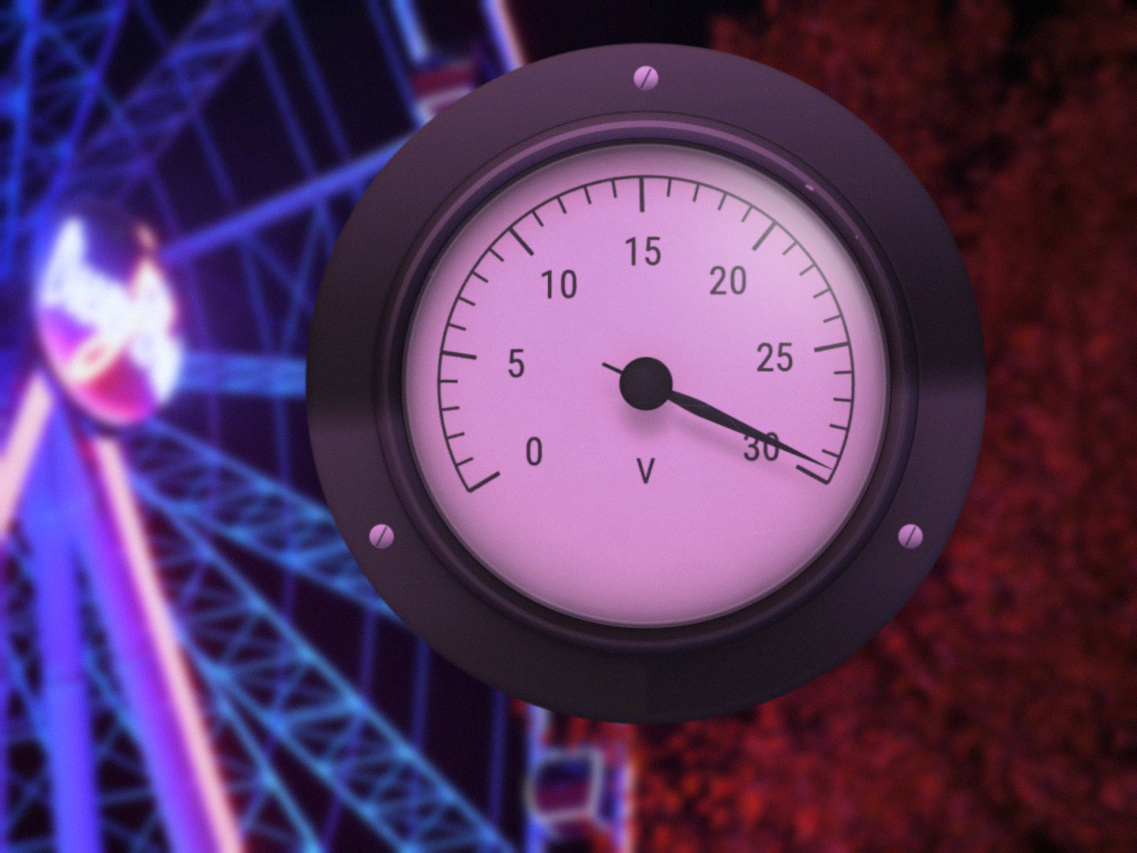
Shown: 29.5V
